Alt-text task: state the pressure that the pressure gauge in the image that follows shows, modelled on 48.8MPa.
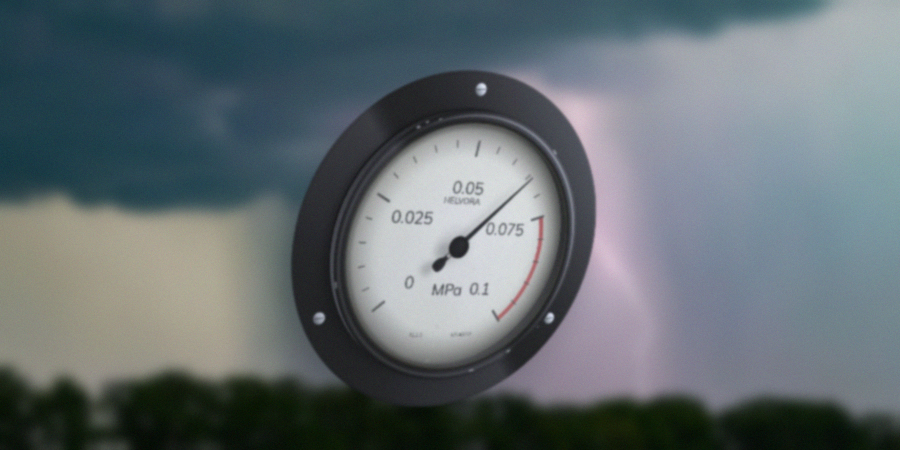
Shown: 0.065MPa
